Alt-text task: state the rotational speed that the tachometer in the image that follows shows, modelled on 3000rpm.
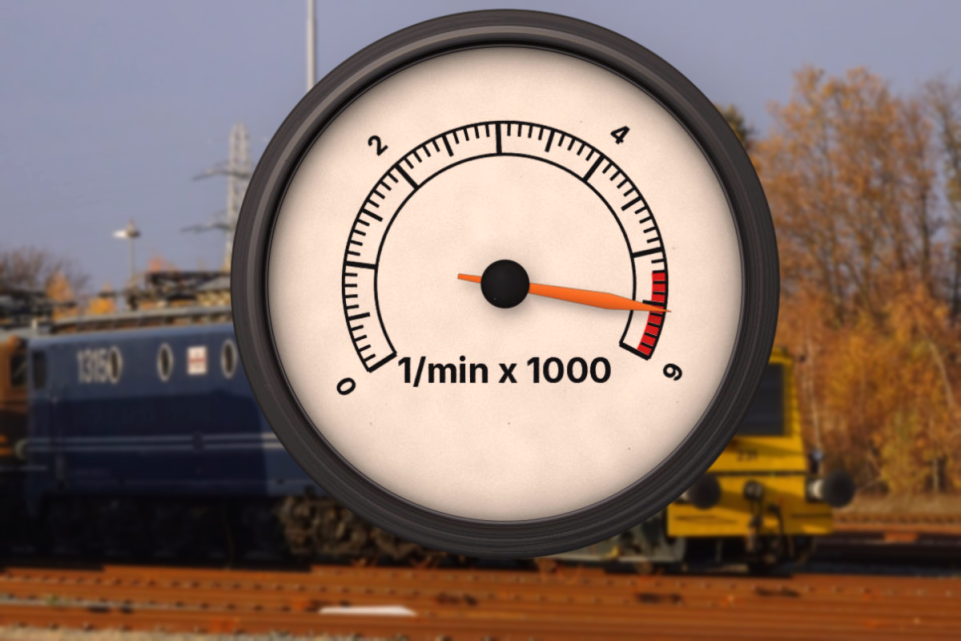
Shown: 5550rpm
